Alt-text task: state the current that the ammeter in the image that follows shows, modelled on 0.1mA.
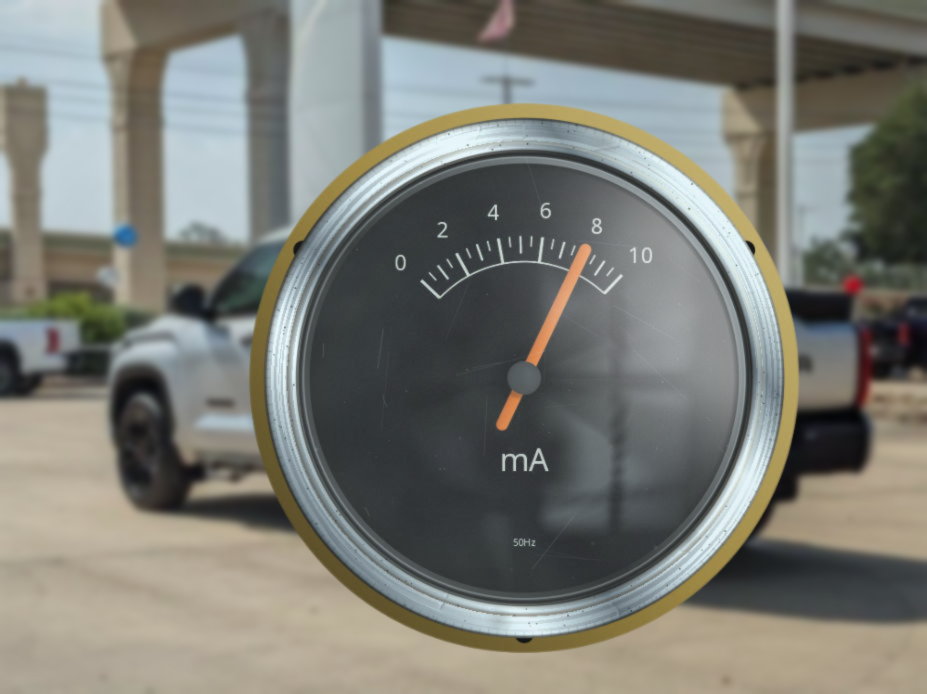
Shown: 8mA
